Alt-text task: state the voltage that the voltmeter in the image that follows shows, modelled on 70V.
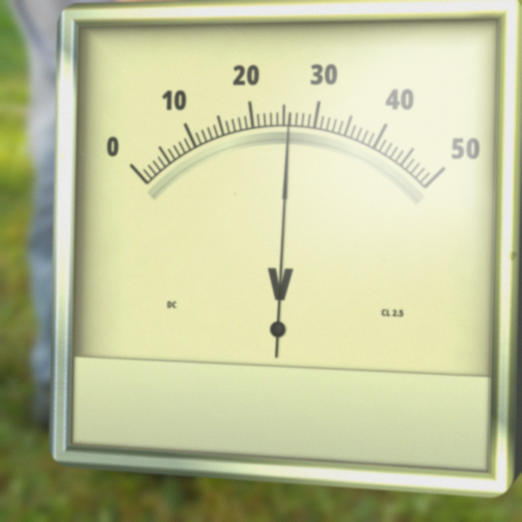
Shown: 26V
